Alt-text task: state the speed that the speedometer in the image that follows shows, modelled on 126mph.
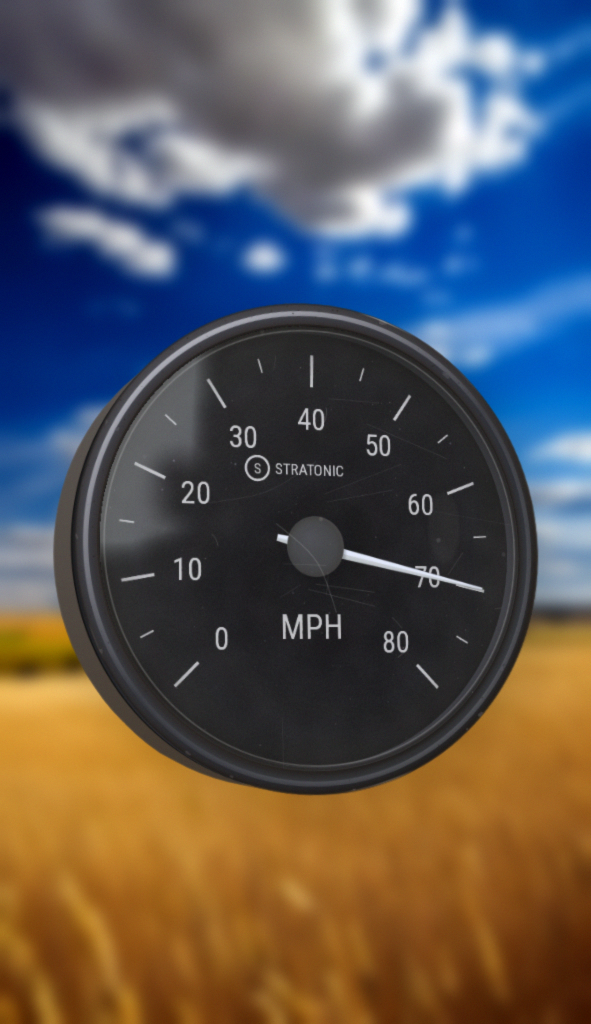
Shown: 70mph
